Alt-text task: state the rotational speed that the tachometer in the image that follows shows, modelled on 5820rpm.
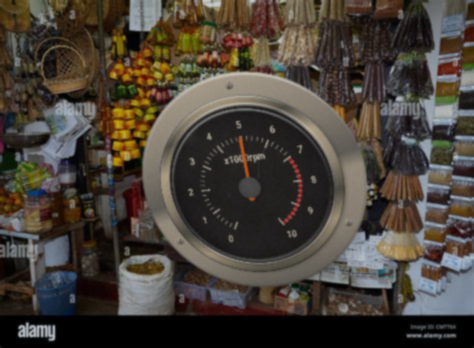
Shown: 5000rpm
